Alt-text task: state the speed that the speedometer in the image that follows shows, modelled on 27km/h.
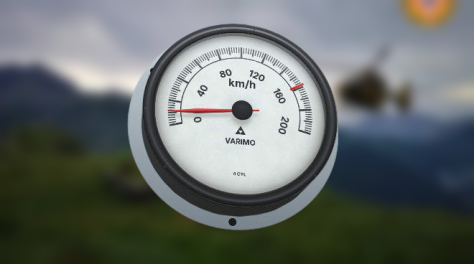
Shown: 10km/h
